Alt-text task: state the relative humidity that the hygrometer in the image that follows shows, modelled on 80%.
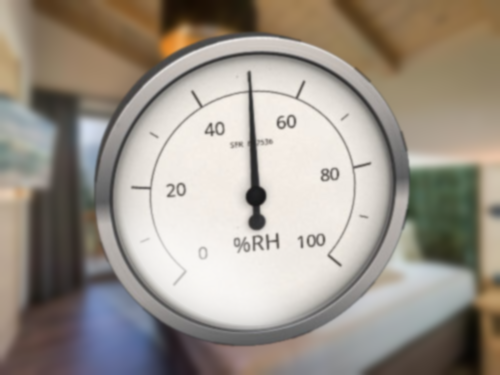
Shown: 50%
